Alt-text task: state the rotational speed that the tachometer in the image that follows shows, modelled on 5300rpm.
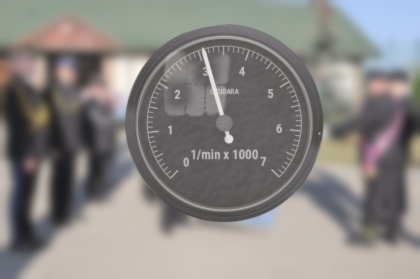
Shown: 3100rpm
